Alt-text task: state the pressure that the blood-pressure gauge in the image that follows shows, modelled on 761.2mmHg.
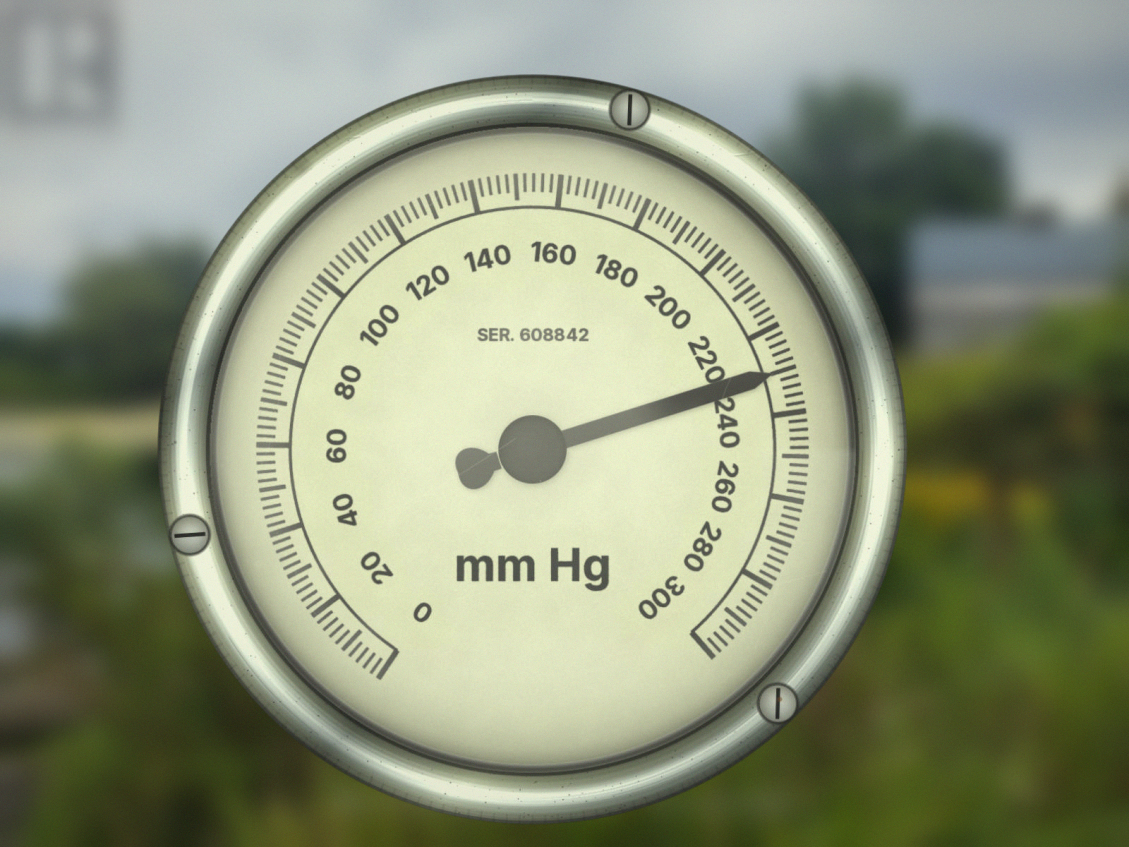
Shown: 230mmHg
